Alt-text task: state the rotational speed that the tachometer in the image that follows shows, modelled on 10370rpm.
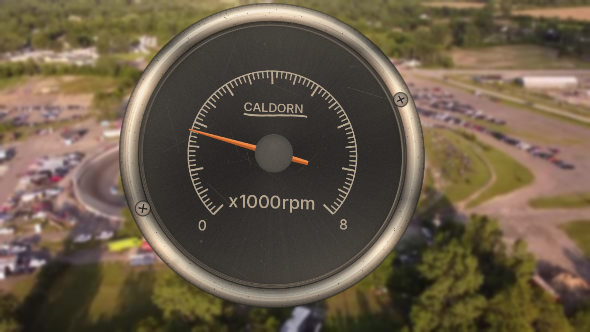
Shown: 1800rpm
